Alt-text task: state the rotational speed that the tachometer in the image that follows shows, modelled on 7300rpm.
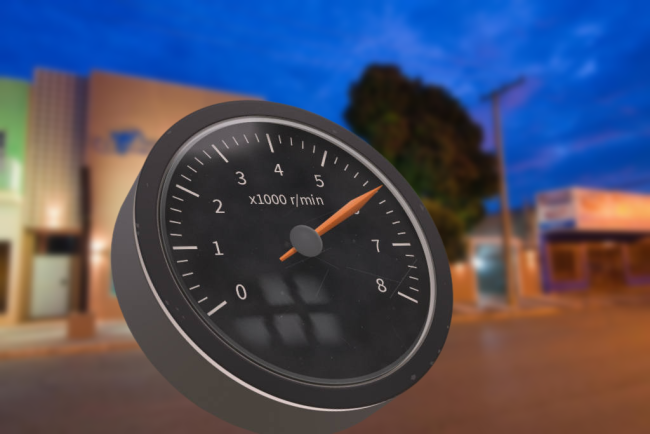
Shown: 6000rpm
